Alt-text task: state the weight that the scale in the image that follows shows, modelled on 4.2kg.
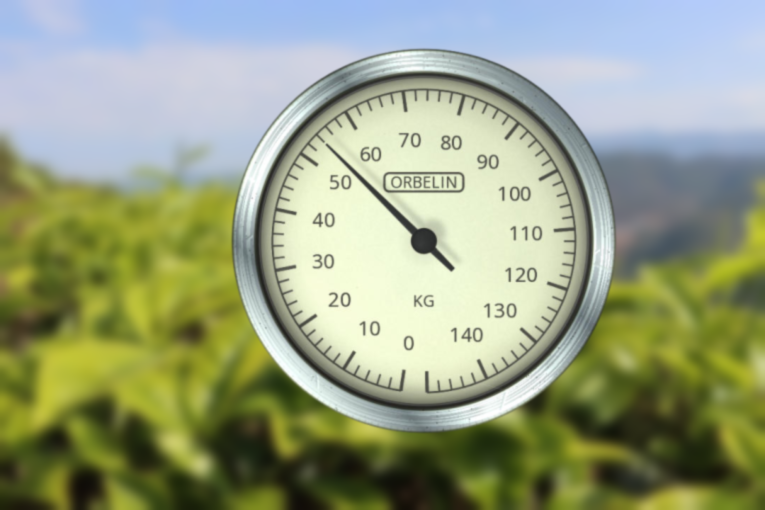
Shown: 54kg
